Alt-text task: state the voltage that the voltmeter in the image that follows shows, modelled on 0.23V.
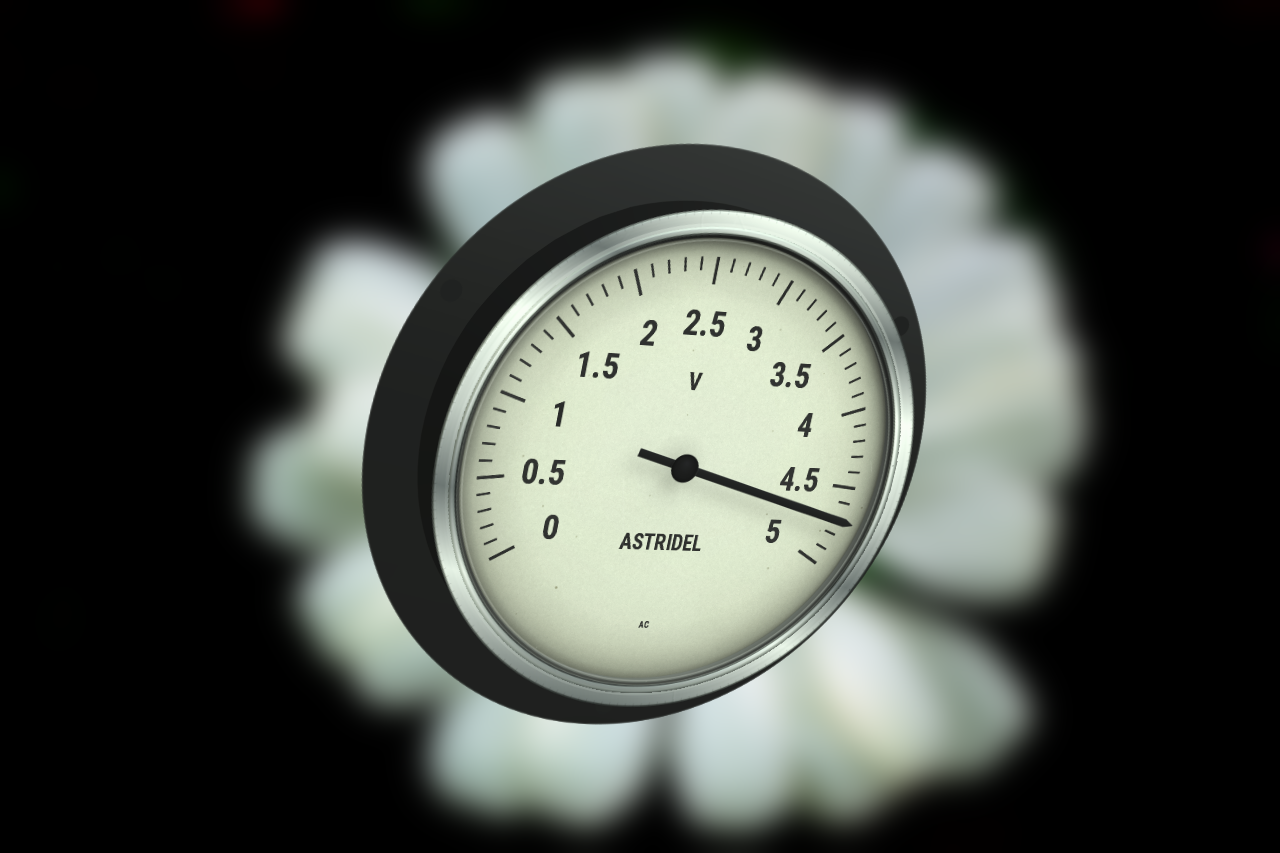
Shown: 4.7V
